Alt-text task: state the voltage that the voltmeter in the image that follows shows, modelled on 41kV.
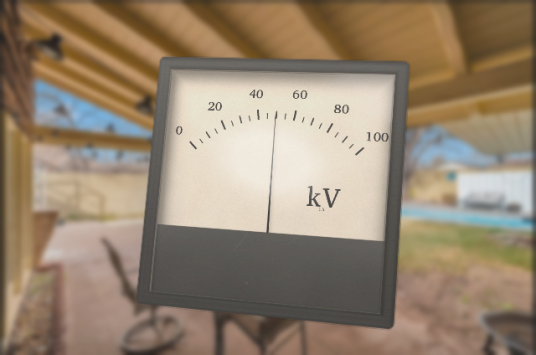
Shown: 50kV
